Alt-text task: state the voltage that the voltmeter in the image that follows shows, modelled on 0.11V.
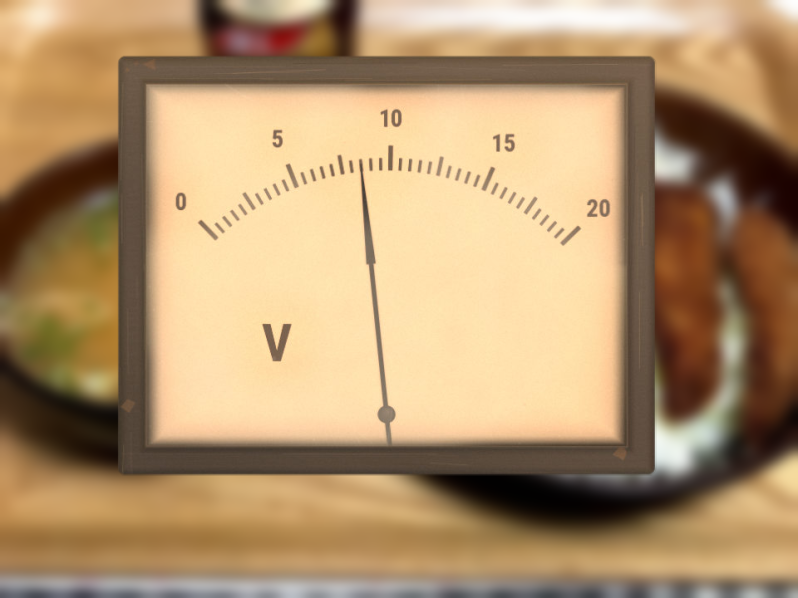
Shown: 8.5V
